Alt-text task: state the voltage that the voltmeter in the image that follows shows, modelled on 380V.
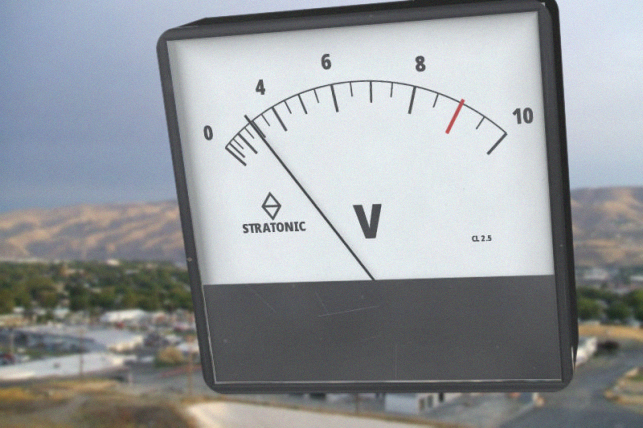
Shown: 3V
